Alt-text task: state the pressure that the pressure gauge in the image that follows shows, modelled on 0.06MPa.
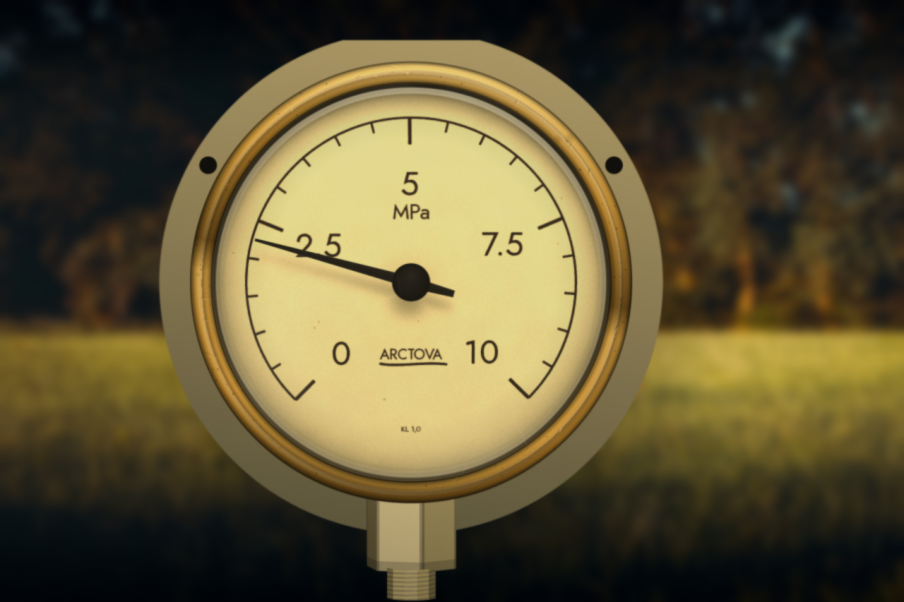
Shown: 2.25MPa
